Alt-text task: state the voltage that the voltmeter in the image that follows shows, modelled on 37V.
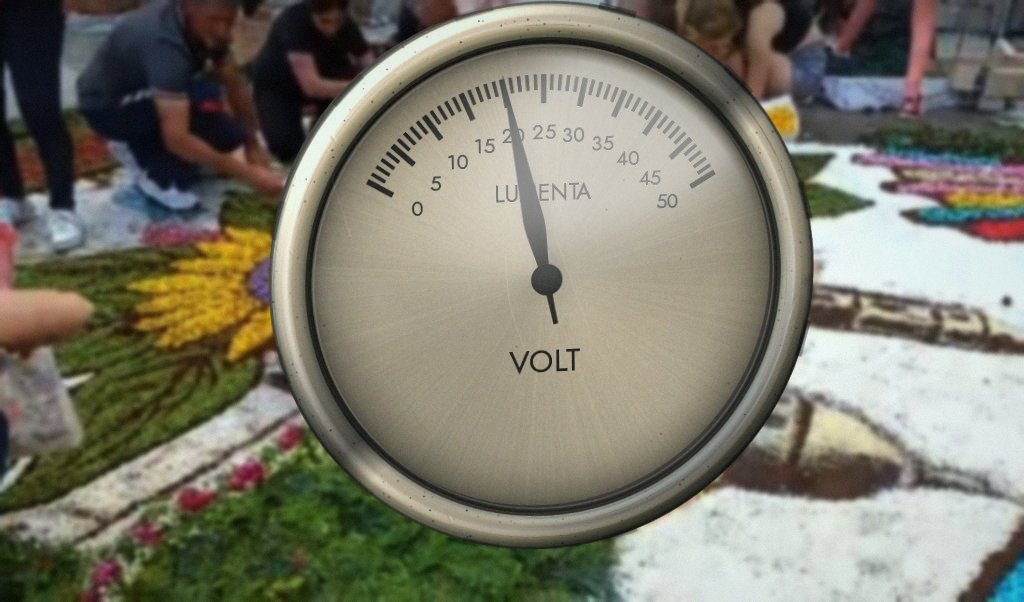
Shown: 20V
